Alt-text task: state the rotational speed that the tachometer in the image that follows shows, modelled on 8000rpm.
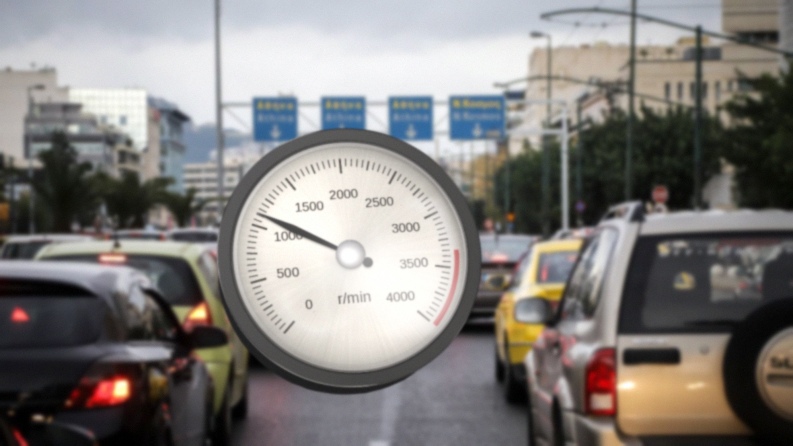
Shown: 1100rpm
